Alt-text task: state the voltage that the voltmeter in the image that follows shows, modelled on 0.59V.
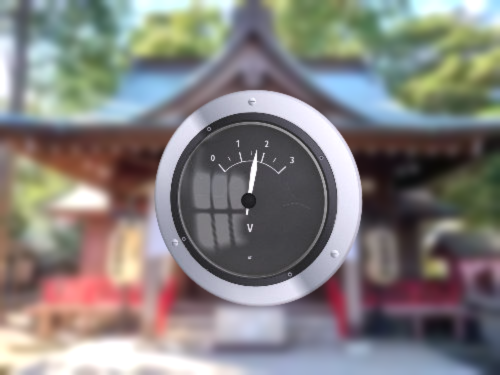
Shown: 1.75V
